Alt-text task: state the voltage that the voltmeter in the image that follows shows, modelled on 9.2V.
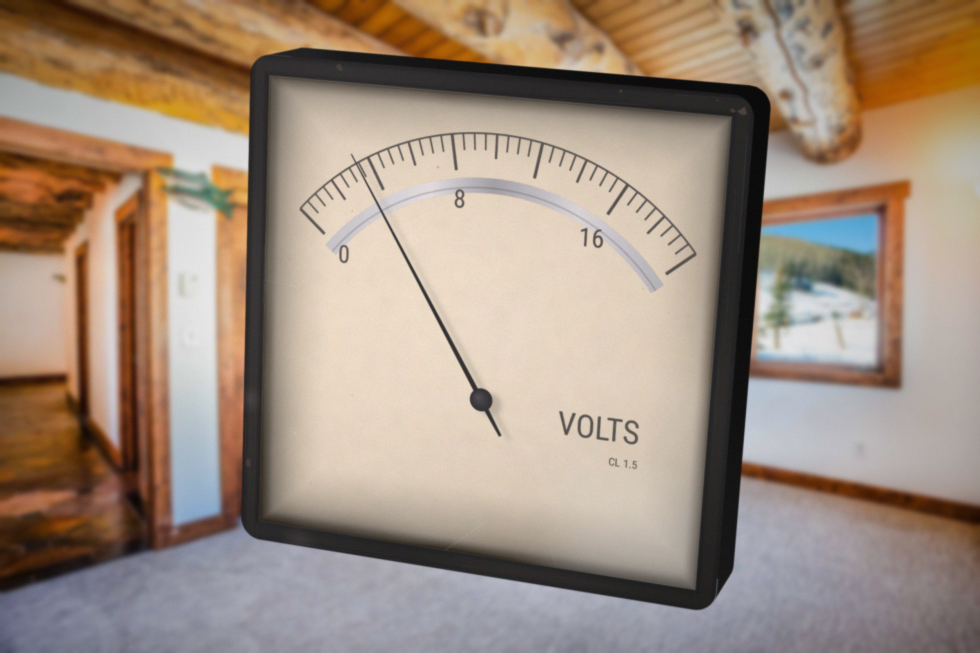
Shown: 3.5V
